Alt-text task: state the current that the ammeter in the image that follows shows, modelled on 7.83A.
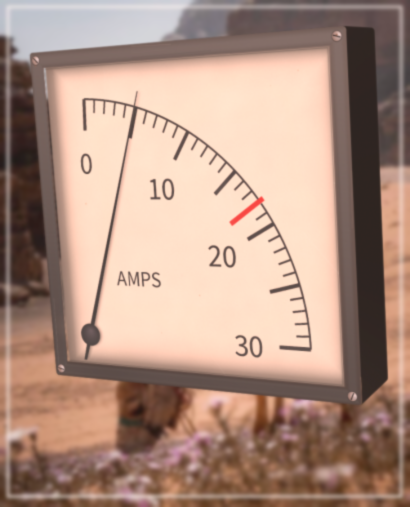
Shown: 5A
